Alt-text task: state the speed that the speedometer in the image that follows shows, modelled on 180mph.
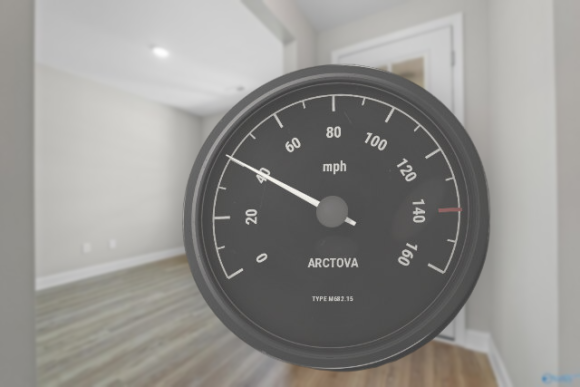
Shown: 40mph
